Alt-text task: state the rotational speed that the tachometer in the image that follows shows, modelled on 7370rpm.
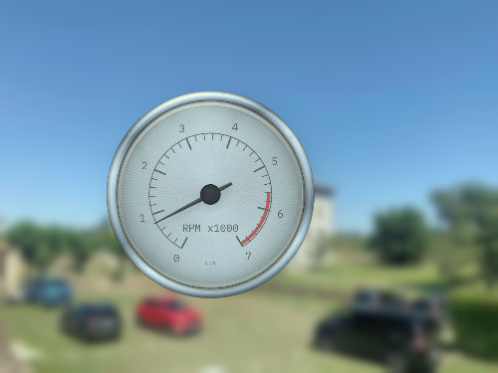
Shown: 800rpm
